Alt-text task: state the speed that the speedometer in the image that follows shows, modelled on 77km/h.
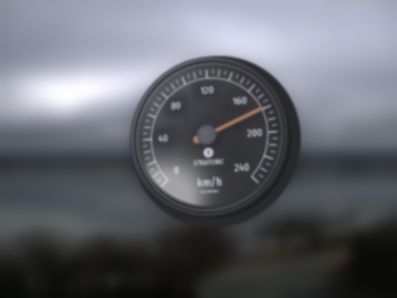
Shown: 180km/h
